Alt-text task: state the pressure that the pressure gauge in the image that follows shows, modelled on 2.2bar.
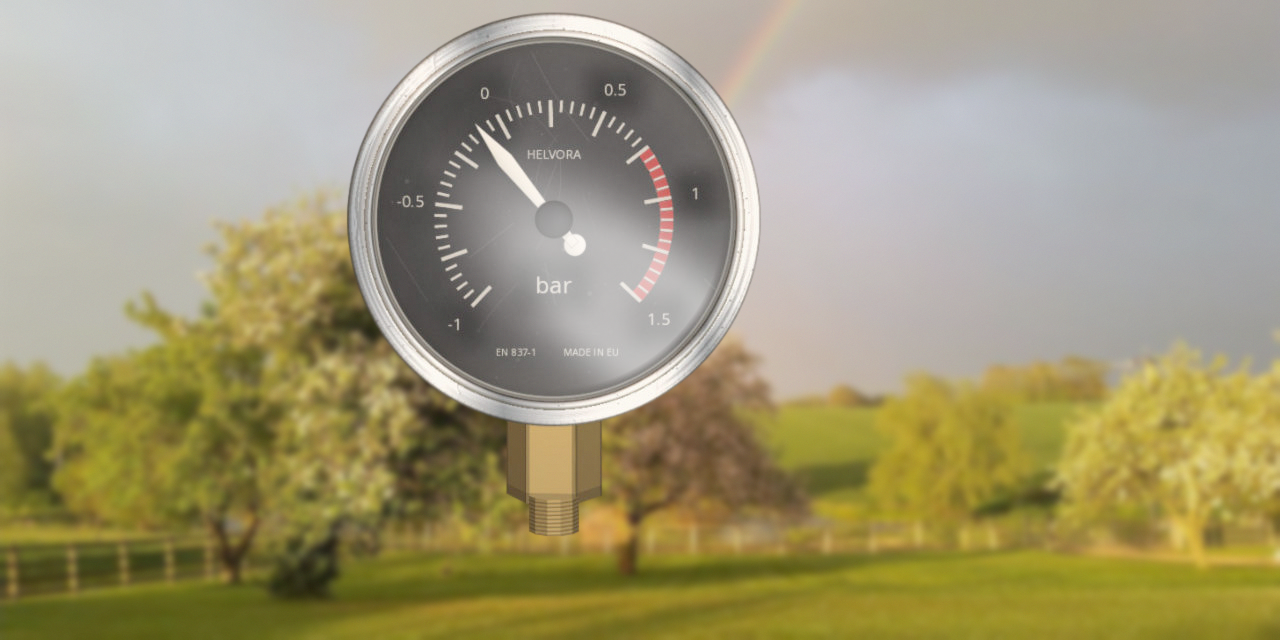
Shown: -0.1bar
